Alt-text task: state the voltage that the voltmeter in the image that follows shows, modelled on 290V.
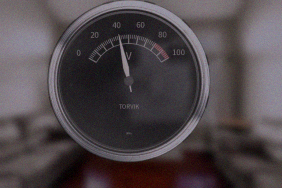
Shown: 40V
